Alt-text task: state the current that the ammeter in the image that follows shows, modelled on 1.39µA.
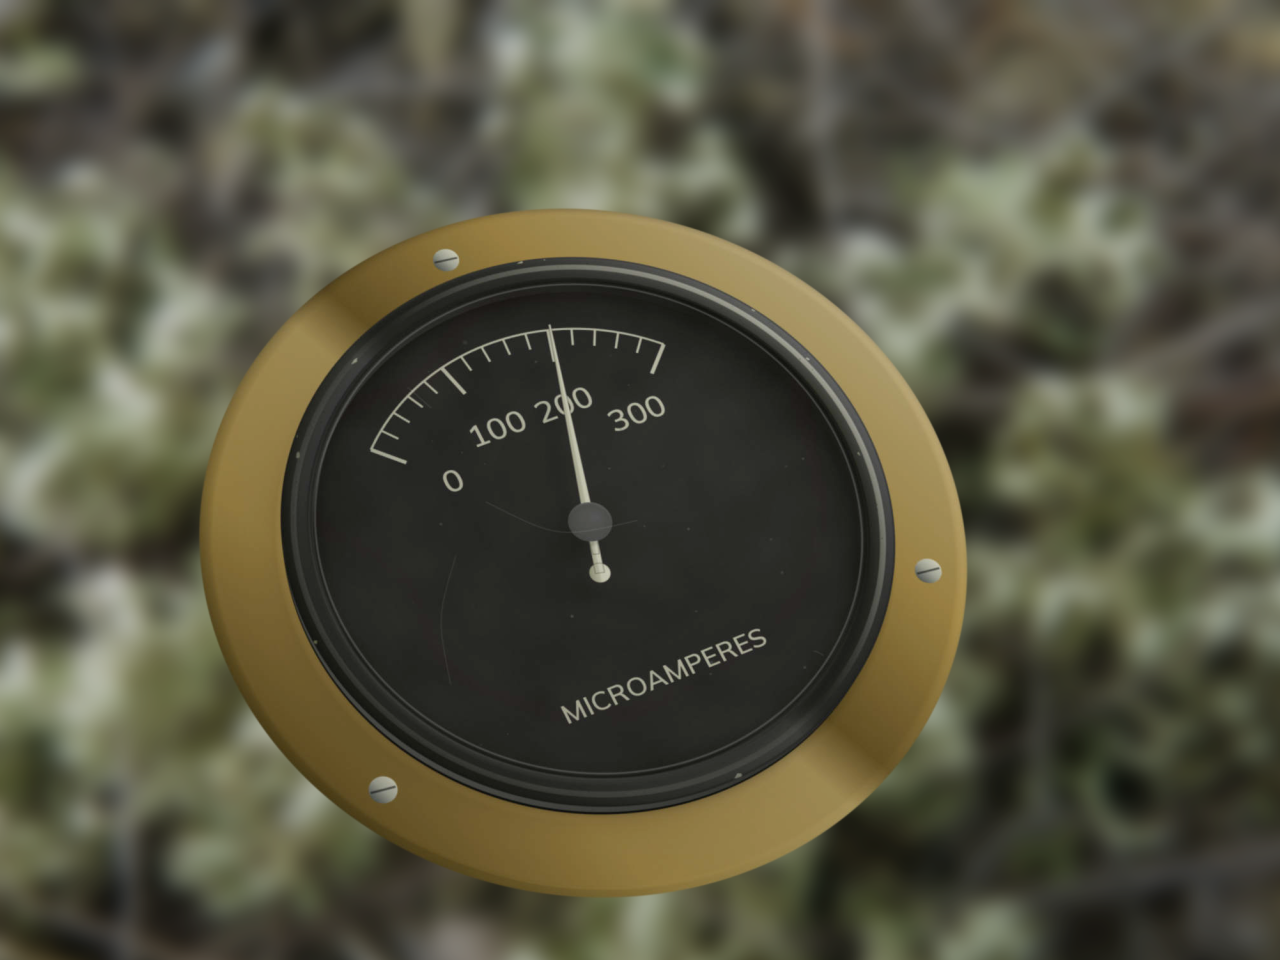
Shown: 200µA
